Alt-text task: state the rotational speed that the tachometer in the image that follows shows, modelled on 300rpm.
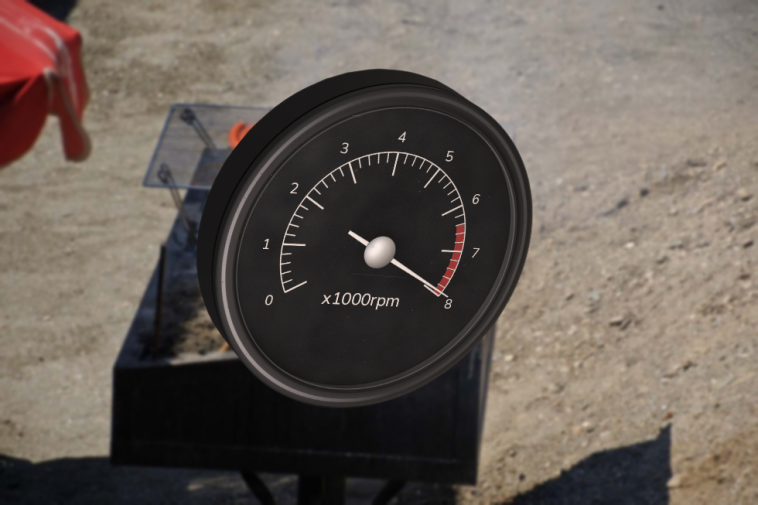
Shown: 7900rpm
